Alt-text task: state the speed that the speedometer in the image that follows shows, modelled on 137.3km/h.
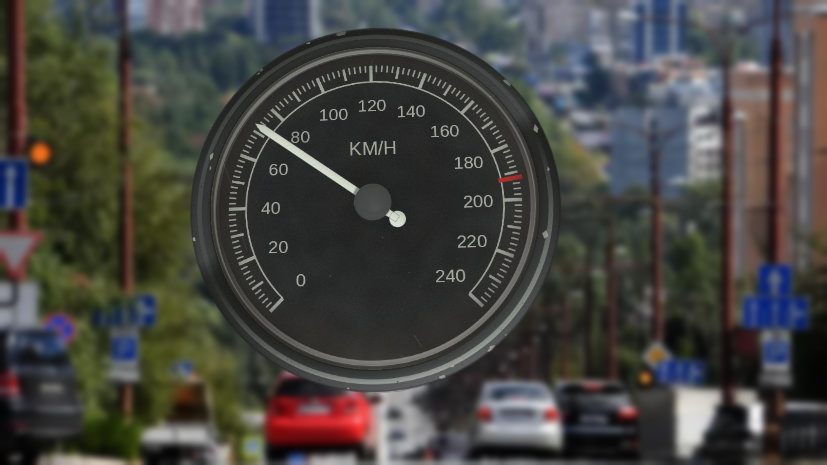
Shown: 72km/h
